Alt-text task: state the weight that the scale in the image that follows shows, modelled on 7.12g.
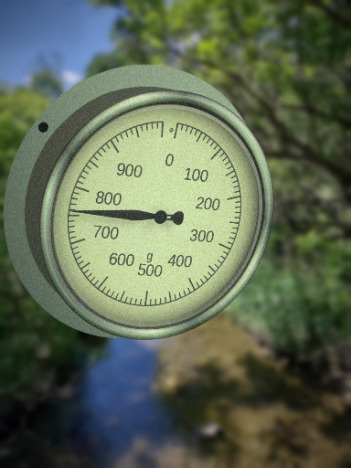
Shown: 760g
